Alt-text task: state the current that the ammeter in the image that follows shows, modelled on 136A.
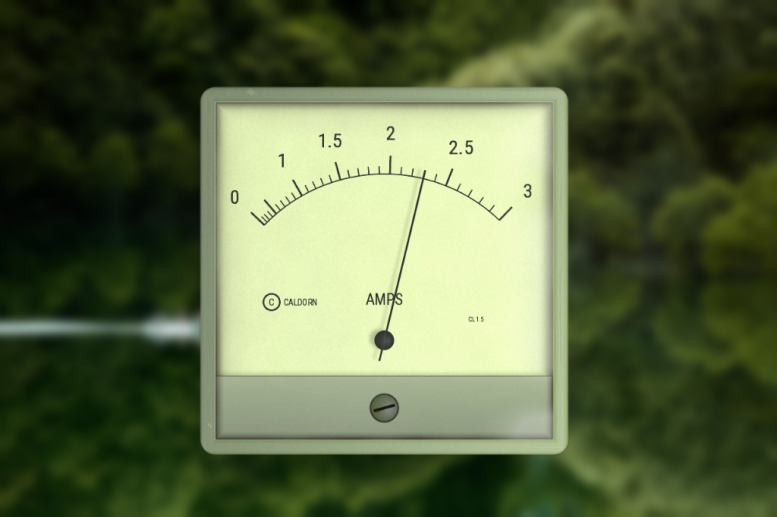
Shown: 2.3A
